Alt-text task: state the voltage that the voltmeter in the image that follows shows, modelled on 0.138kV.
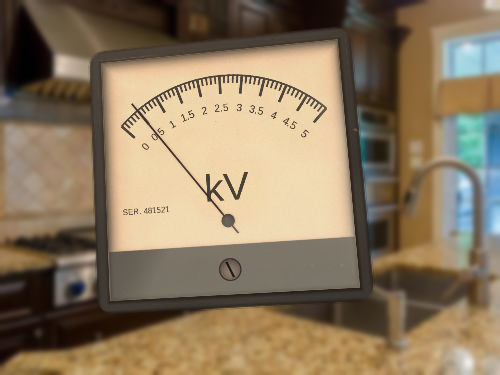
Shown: 0.5kV
